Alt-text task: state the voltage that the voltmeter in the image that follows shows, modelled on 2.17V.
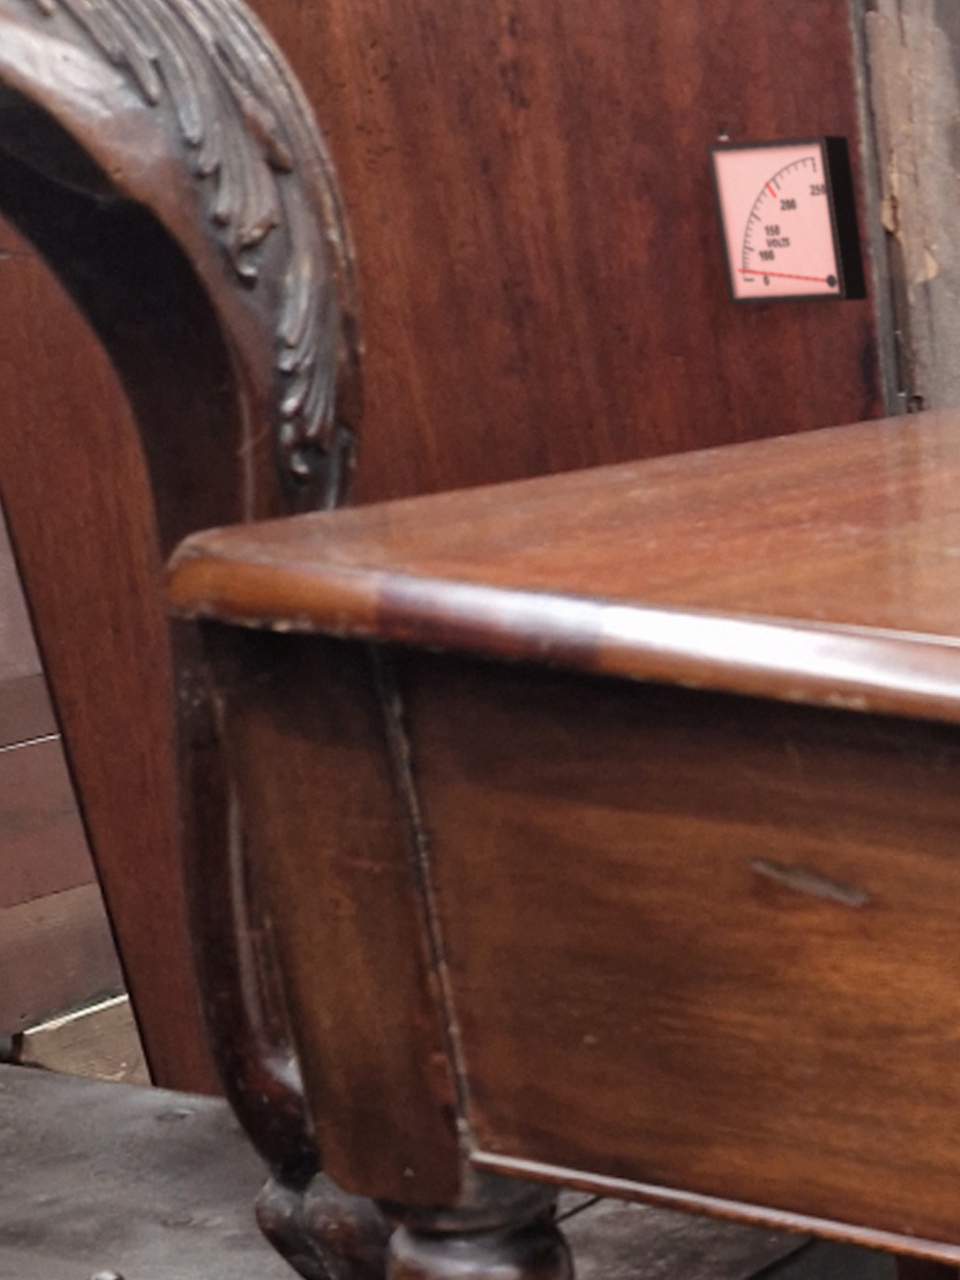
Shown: 50V
